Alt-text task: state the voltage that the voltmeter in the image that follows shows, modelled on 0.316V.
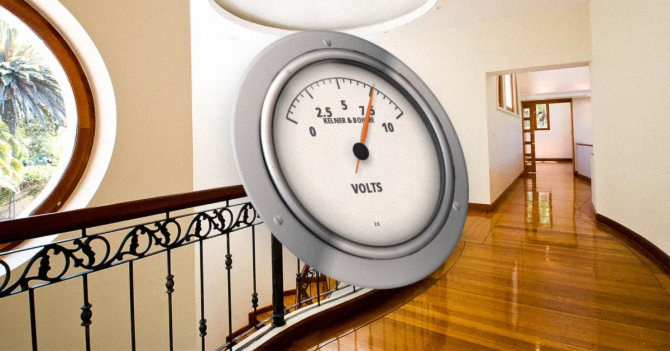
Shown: 7.5V
